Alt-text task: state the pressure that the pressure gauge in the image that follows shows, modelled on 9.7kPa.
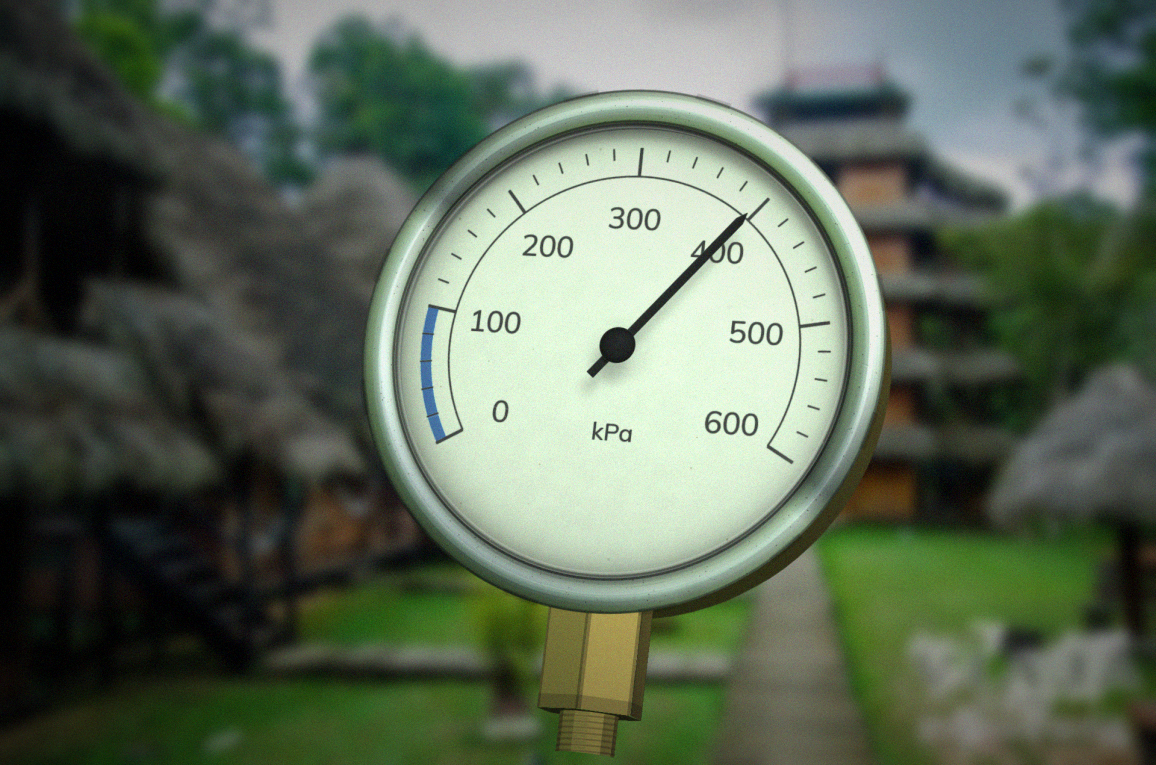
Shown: 400kPa
